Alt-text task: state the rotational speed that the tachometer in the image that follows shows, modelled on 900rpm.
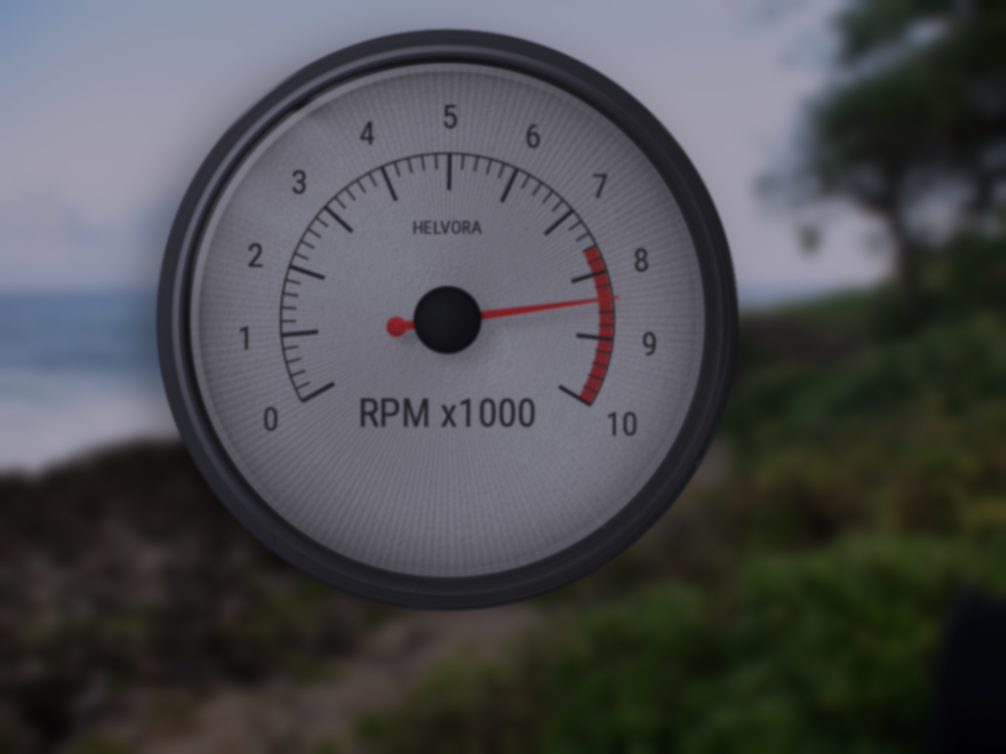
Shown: 8400rpm
